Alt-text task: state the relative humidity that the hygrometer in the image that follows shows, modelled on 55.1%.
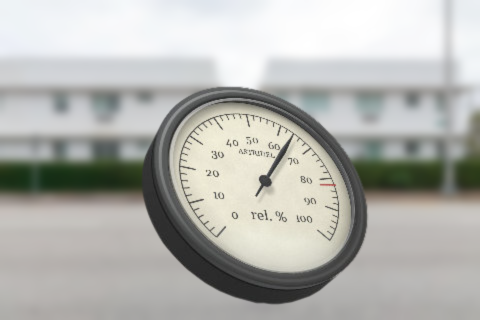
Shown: 64%
